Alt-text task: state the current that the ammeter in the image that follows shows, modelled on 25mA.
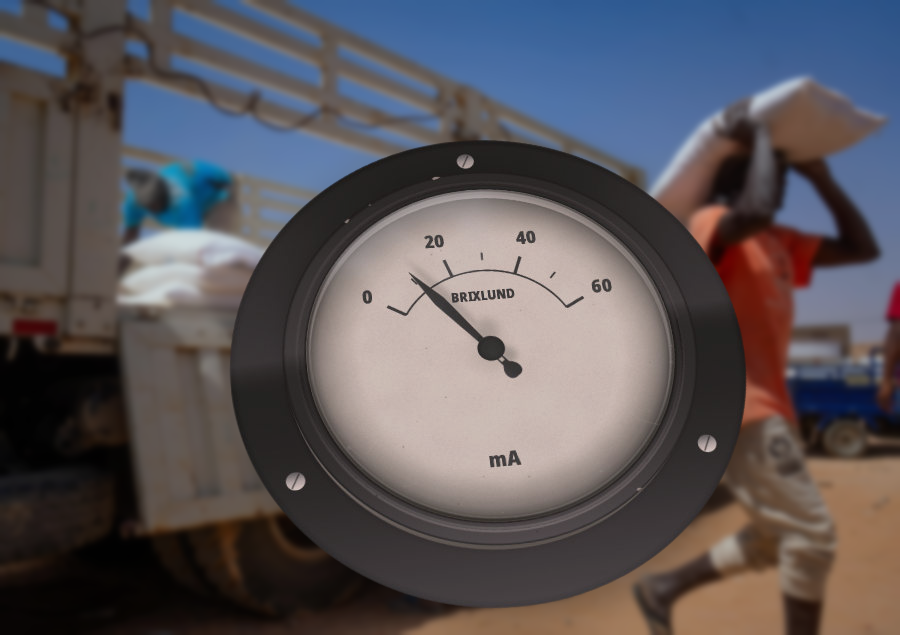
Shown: 10mA
